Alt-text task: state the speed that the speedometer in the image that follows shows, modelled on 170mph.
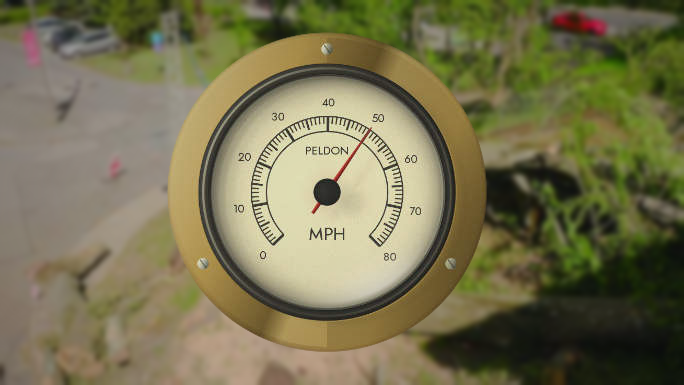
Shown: 50mph
